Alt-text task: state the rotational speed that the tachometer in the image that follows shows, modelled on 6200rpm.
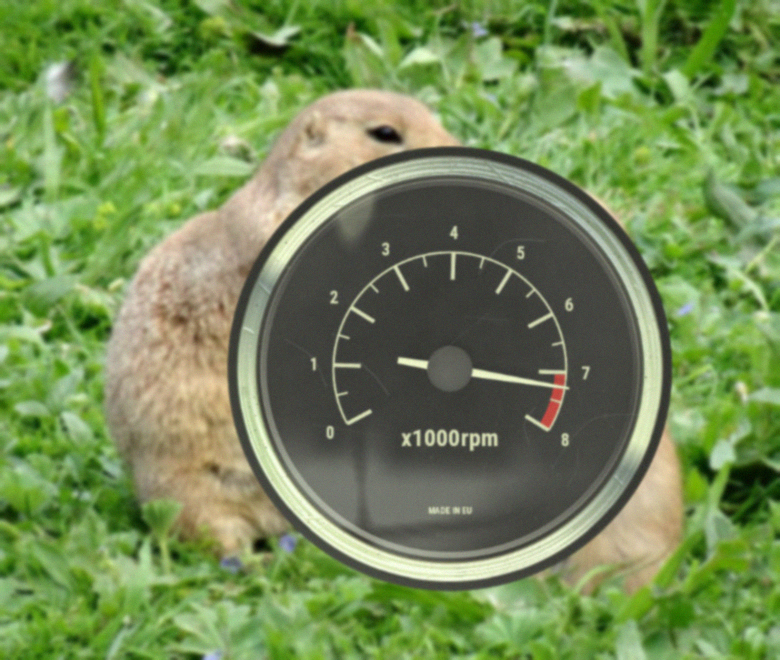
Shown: 7250rpm
